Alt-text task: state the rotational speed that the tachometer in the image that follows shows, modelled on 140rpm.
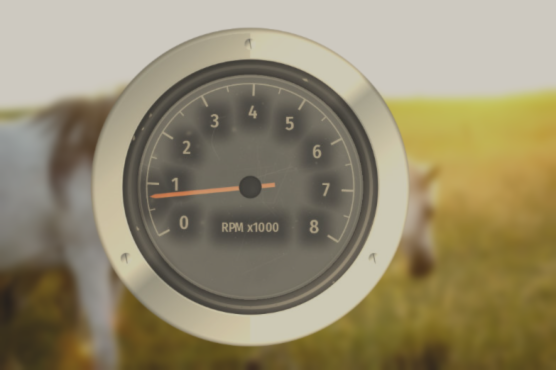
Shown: 750rpm
